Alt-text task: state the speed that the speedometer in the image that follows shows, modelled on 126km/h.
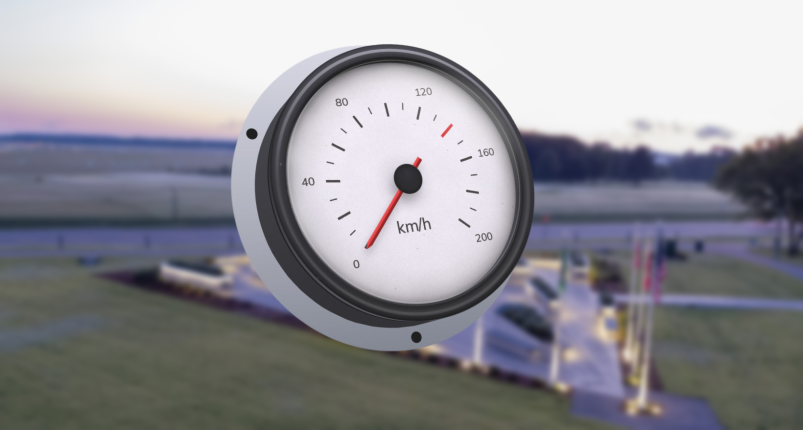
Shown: 0km/h
